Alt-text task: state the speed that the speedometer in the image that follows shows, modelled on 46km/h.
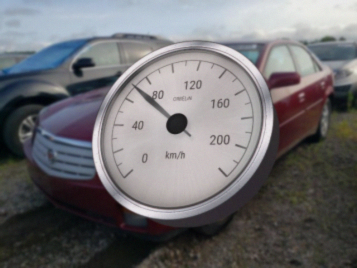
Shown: 70km/h
